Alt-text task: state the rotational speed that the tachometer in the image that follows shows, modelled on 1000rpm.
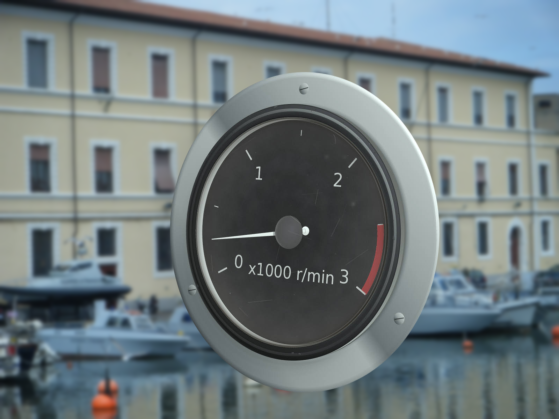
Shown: 250rpm
